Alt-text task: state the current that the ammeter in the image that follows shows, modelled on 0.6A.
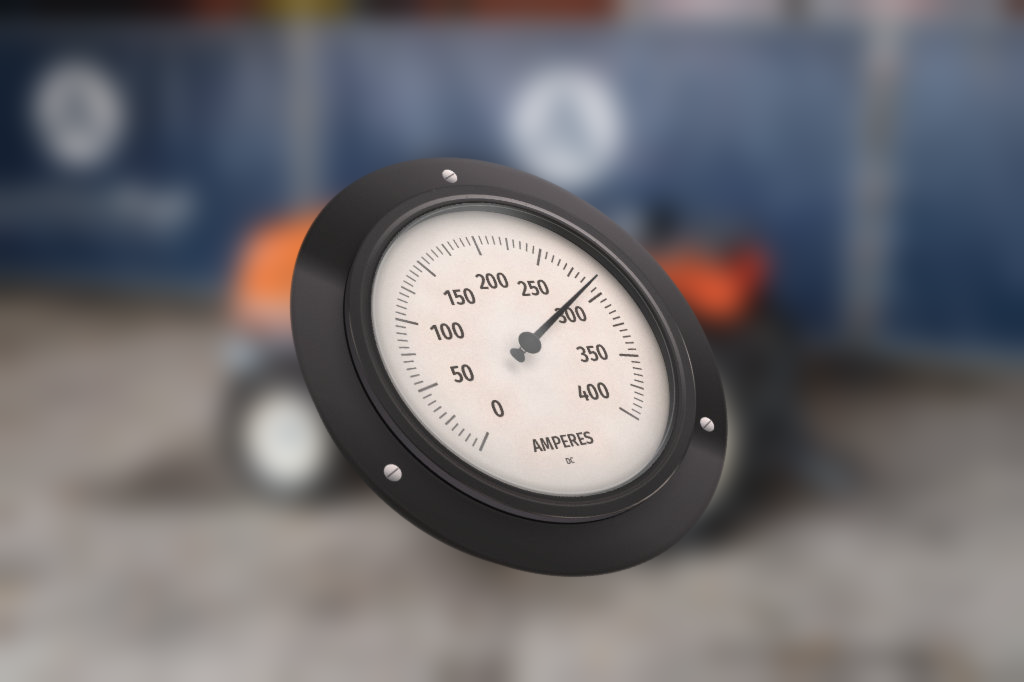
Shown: 290A
